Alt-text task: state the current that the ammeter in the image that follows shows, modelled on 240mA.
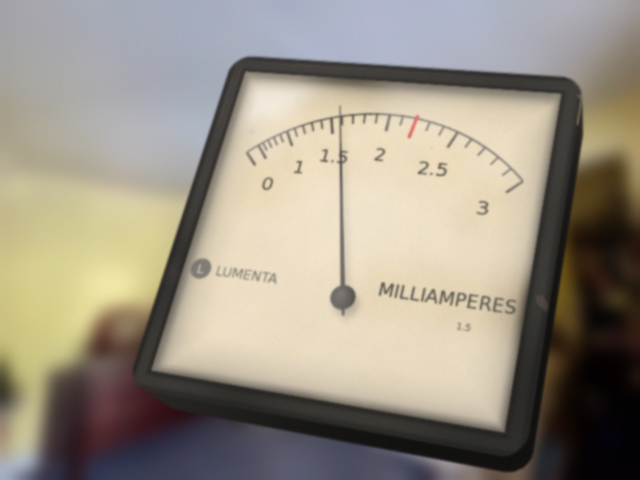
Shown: 1.6mA
